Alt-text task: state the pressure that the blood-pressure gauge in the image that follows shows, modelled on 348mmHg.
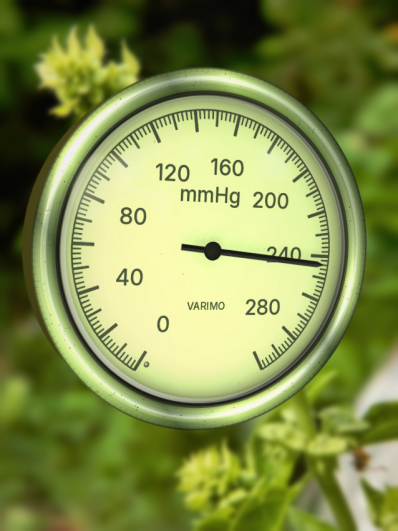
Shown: 244mmHg
